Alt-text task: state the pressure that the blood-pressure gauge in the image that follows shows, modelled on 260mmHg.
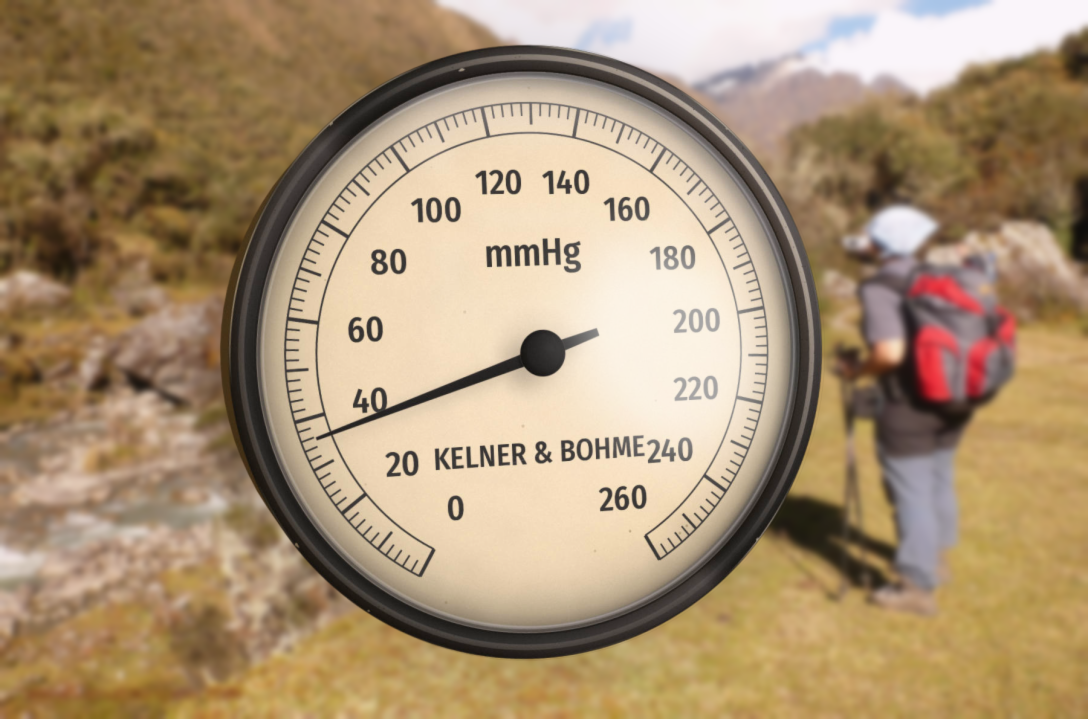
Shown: 36mmHg
